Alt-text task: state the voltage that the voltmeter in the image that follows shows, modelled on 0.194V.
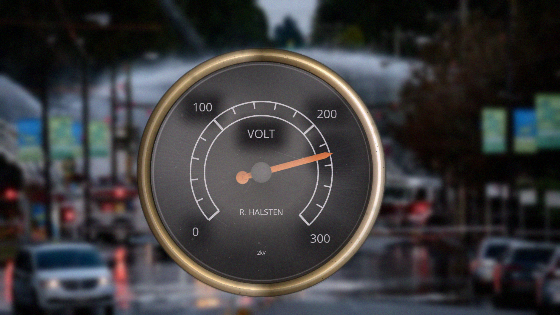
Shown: 230V
